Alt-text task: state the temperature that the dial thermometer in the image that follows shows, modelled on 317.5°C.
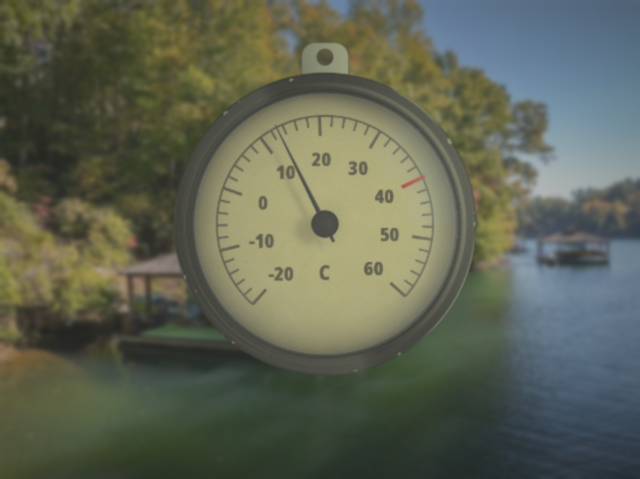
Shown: 13°C
